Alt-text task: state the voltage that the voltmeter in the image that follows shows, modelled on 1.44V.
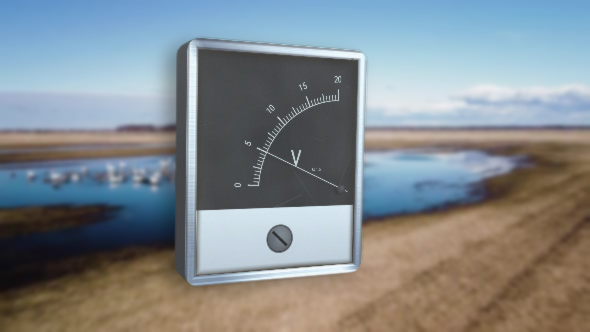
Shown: 5V
